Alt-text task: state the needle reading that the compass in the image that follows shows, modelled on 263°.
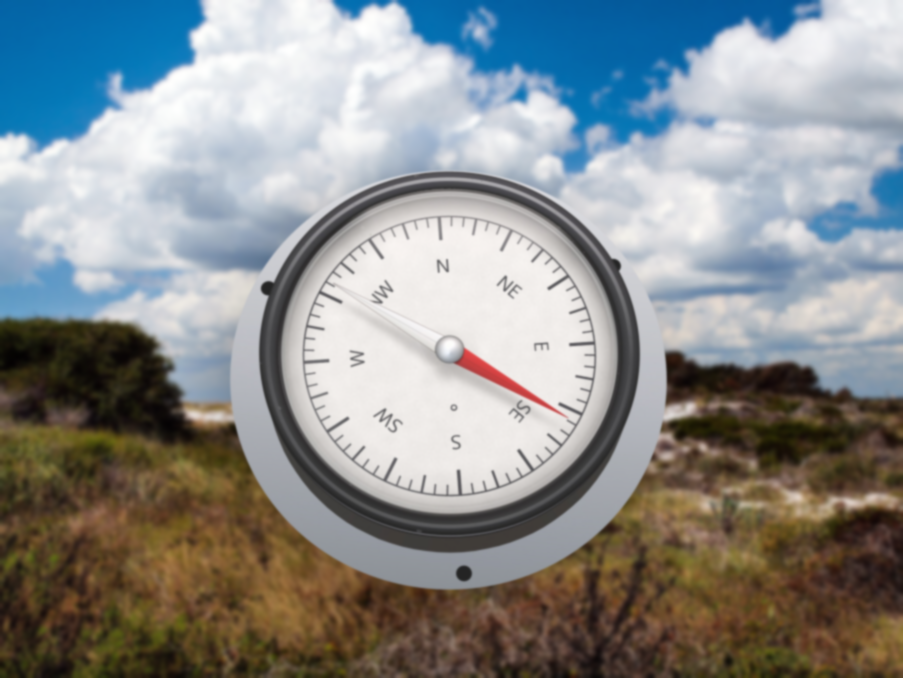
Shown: 125°
